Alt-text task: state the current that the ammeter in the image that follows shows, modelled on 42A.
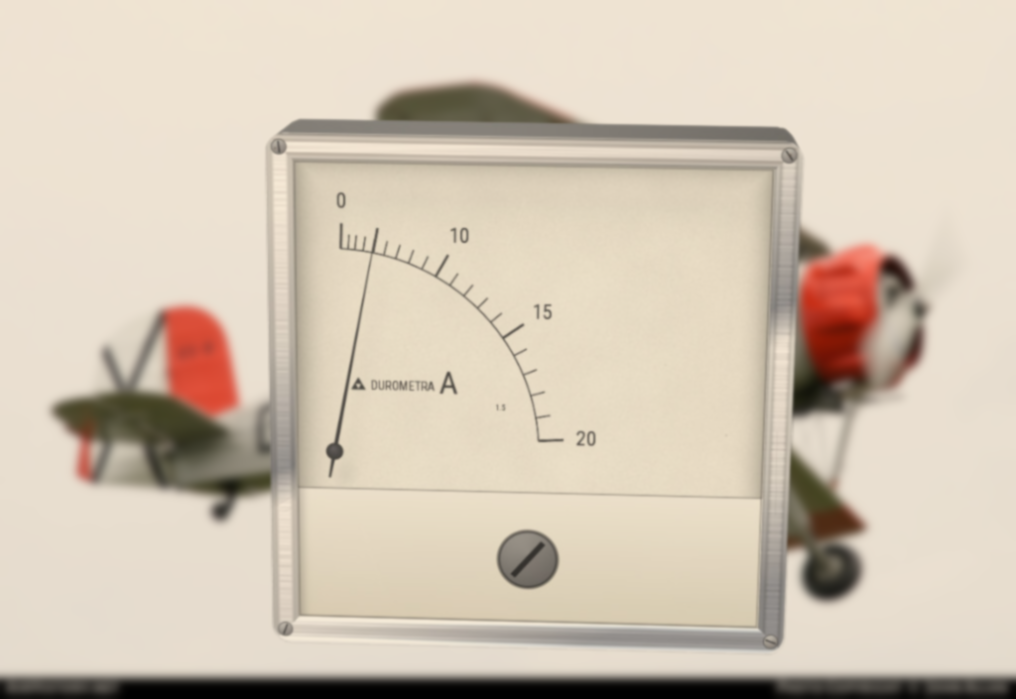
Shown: 5A
